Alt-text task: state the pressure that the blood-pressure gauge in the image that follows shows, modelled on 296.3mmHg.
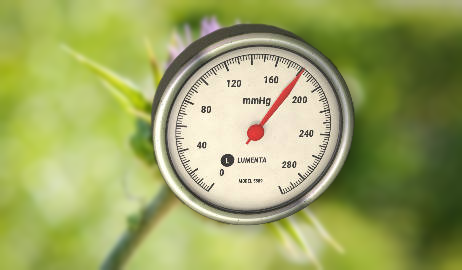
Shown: 180mmHg
